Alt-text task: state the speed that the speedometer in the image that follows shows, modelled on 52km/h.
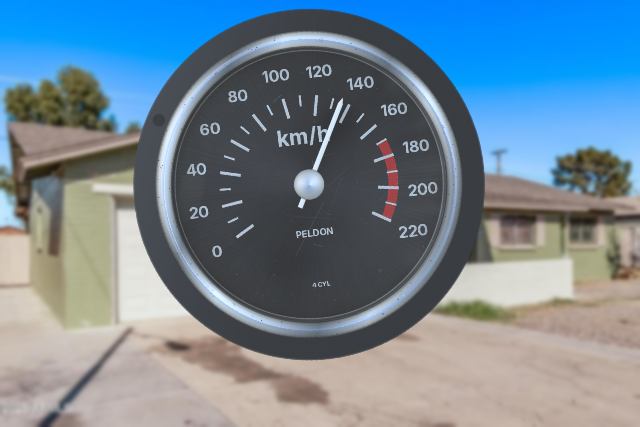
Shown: 135km/h
